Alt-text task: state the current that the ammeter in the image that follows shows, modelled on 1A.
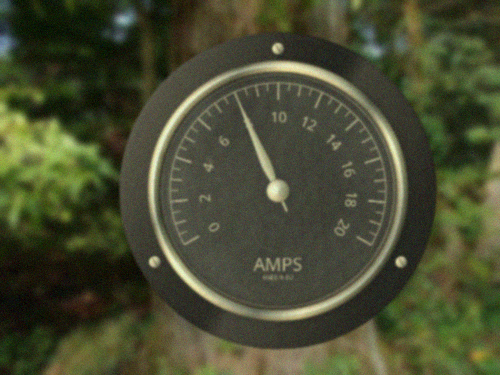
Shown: 8A
